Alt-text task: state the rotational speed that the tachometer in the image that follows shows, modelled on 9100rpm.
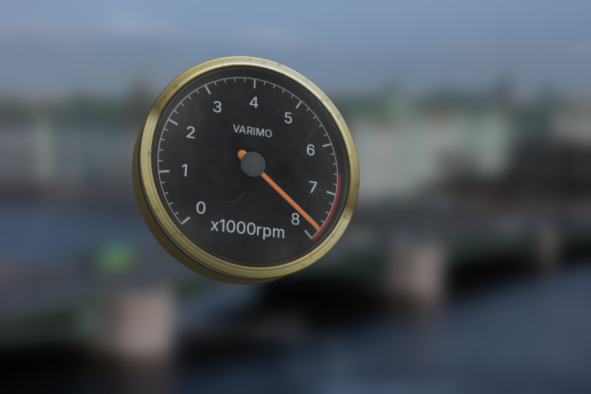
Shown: 7800rpm
